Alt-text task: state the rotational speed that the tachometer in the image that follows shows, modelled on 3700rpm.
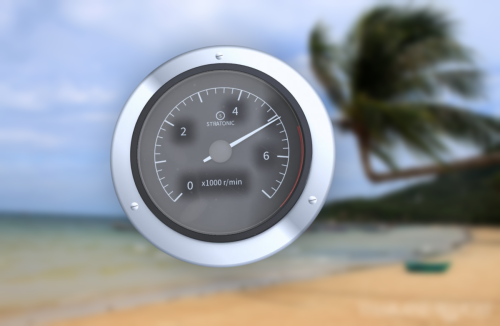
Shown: 5100rpm
